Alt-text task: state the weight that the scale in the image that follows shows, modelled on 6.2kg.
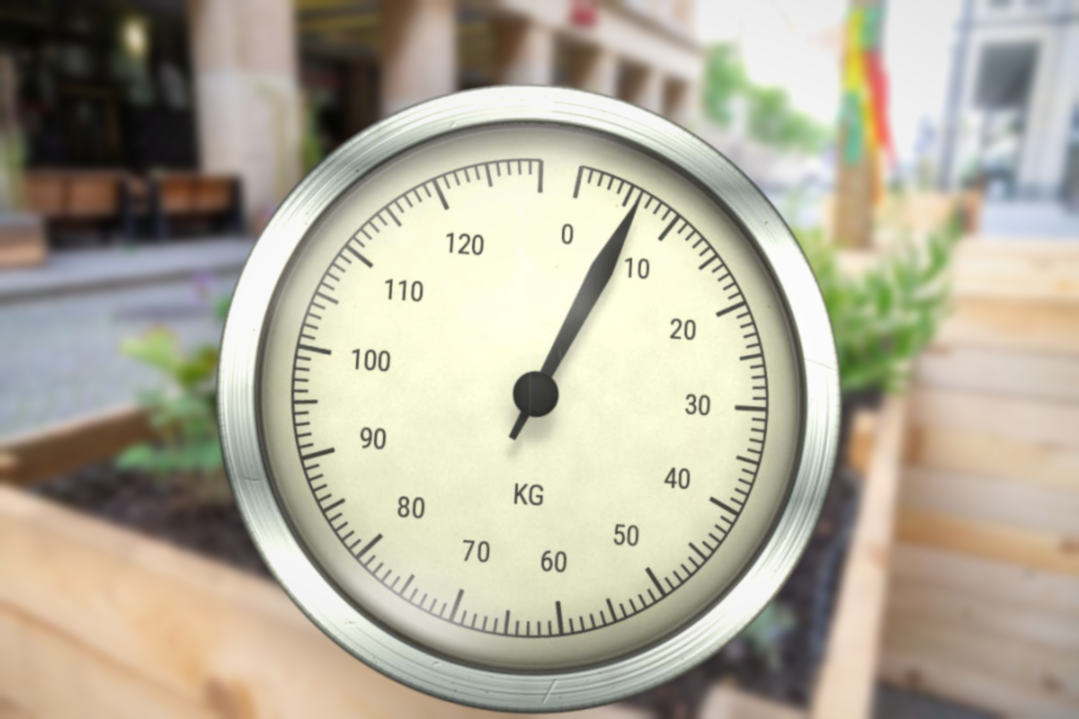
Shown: 6kg
